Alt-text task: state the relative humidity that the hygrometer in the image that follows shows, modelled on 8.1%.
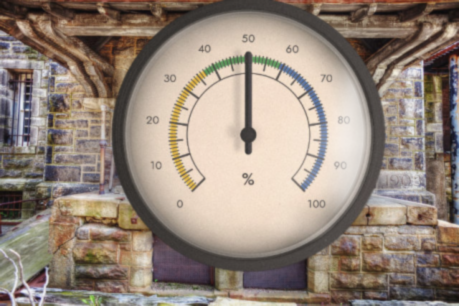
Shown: 50%
